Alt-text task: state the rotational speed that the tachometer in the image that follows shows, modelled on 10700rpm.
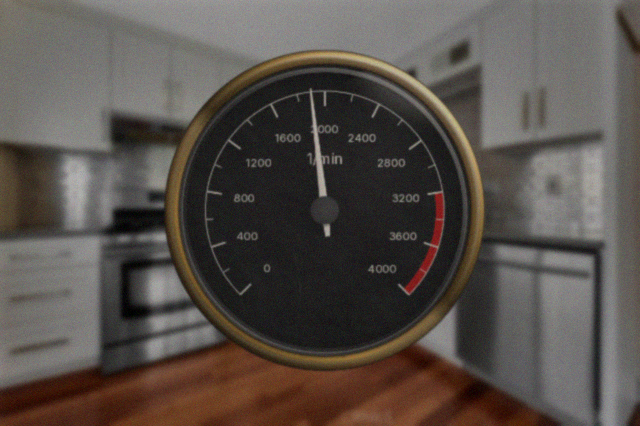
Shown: 1900rpm
